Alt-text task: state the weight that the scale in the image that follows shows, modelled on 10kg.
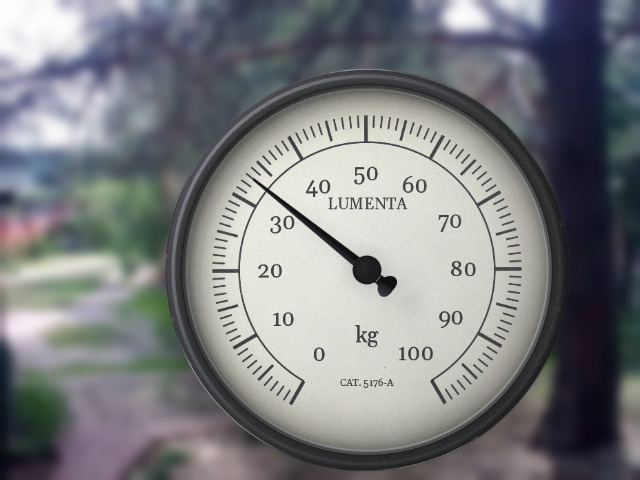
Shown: 33kg
